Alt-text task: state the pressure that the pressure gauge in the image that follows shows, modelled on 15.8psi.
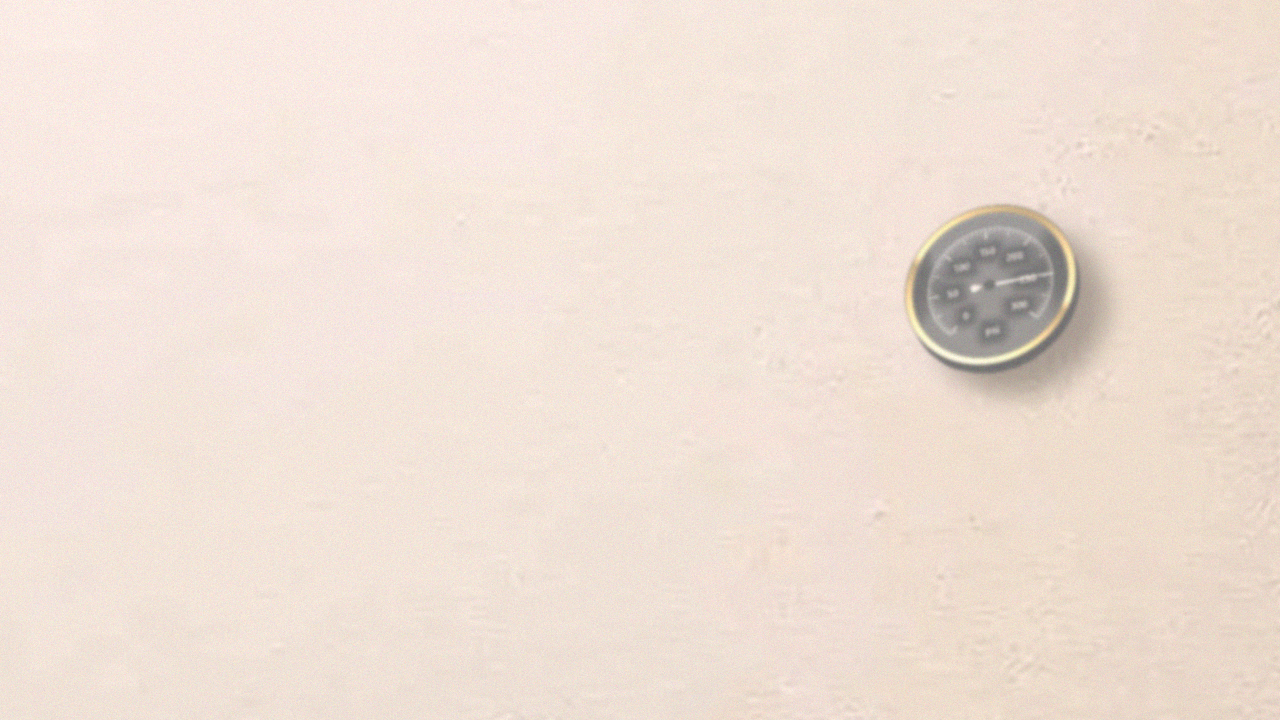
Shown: 250psi
